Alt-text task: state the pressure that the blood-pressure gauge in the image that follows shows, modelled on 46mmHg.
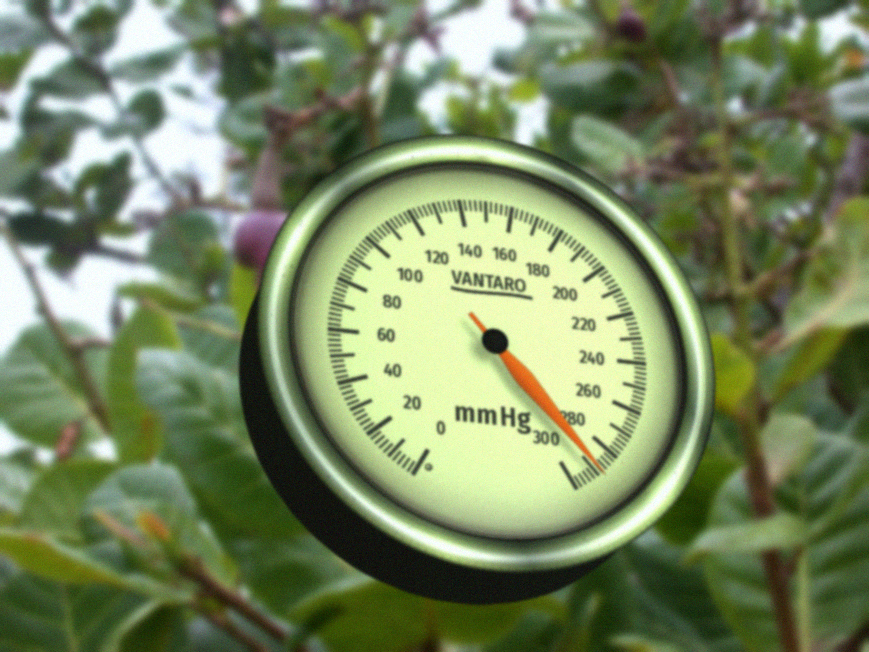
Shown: 290mmHg
